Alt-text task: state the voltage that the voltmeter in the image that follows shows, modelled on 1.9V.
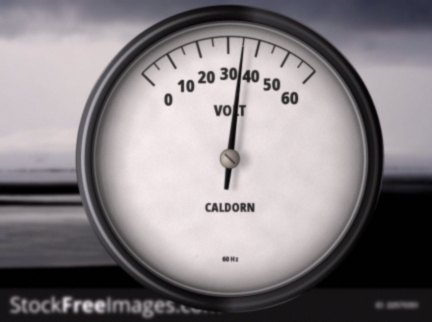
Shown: 35V
